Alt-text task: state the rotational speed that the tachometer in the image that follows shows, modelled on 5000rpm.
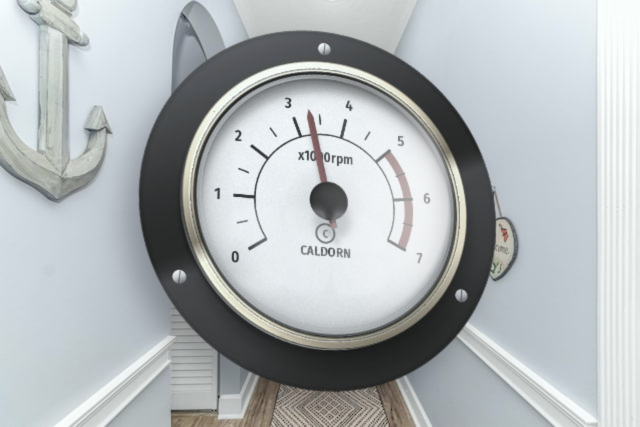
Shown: 3250rpm
